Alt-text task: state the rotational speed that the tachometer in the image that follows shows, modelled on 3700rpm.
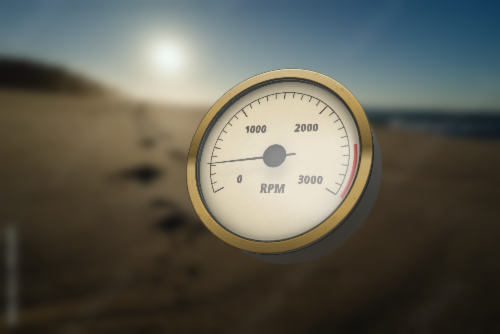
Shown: 300rpm
